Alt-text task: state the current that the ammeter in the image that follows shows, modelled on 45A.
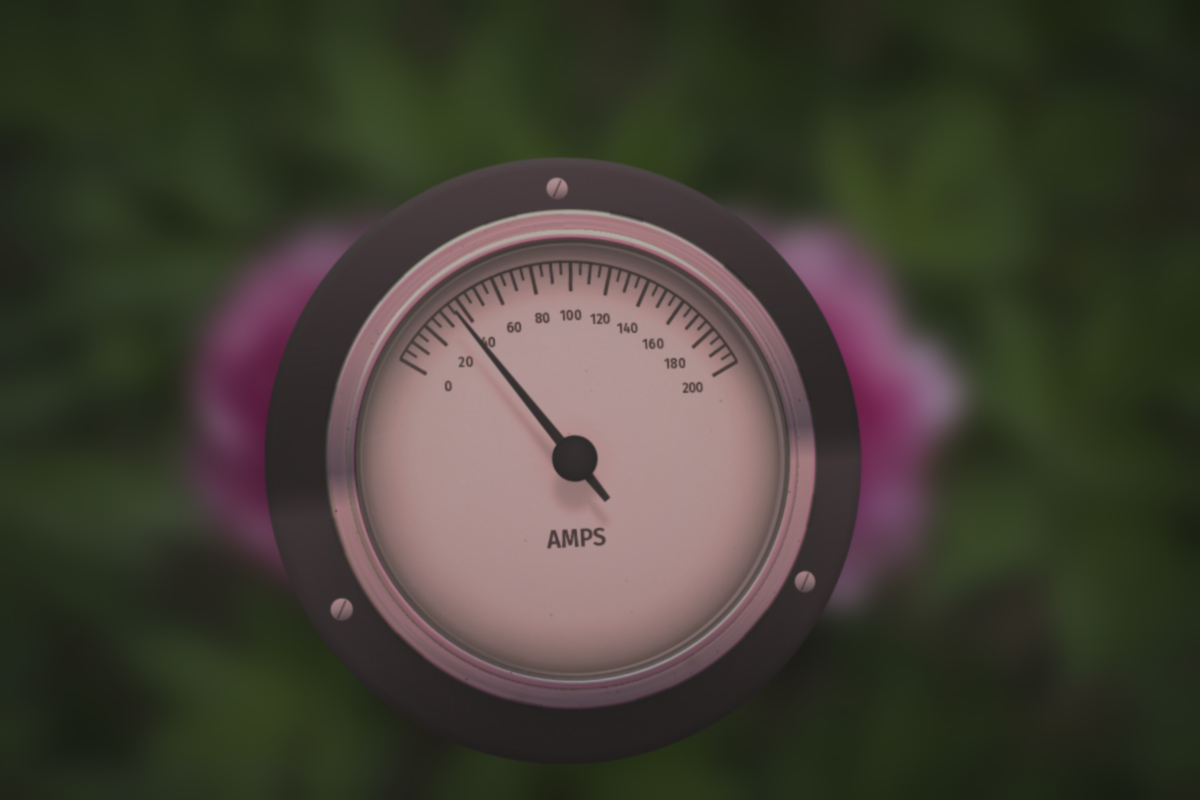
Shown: 35A
